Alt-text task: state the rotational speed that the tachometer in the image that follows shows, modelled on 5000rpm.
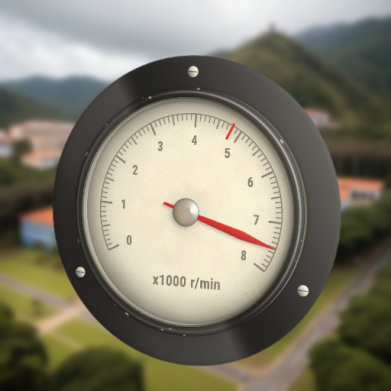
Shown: 7500rpm
